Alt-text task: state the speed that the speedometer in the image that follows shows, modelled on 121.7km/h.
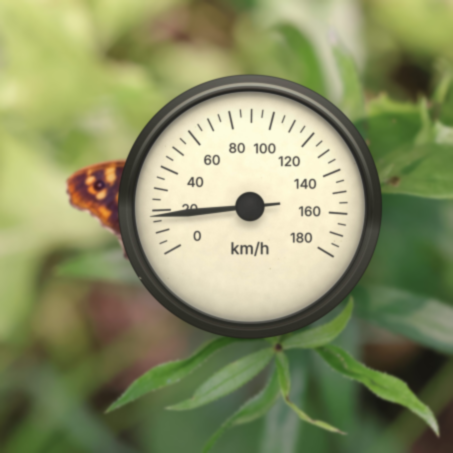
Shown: 17.5km/h
